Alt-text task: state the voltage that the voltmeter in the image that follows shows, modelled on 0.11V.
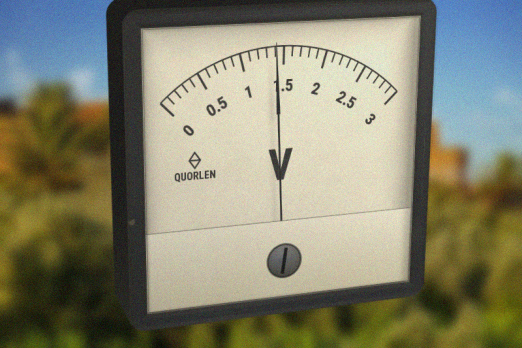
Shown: 1.4V
